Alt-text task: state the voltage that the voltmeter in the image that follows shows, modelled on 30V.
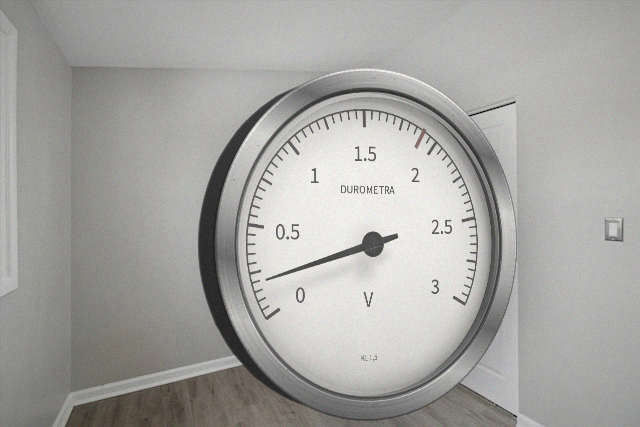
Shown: 0.2V
